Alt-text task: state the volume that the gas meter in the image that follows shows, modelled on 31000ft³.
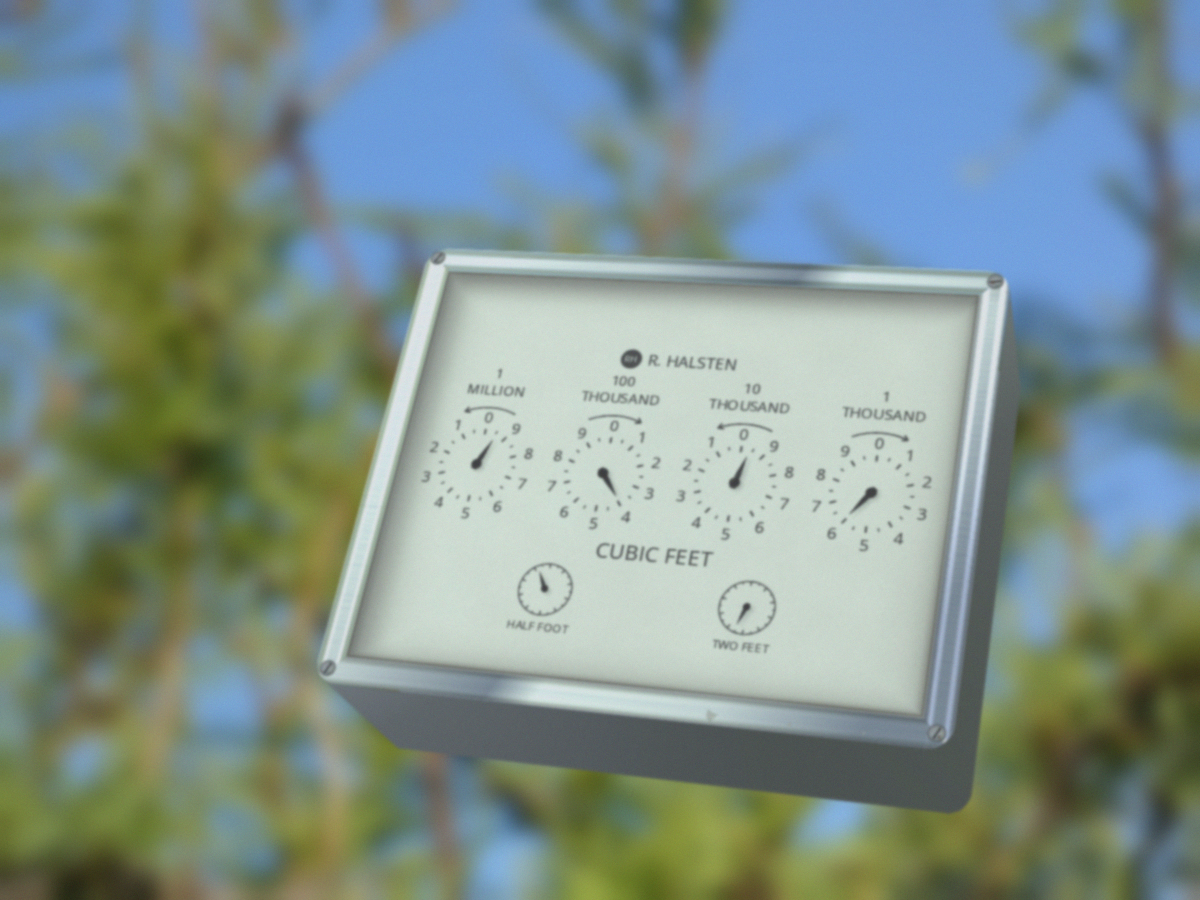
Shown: 939600ft³
